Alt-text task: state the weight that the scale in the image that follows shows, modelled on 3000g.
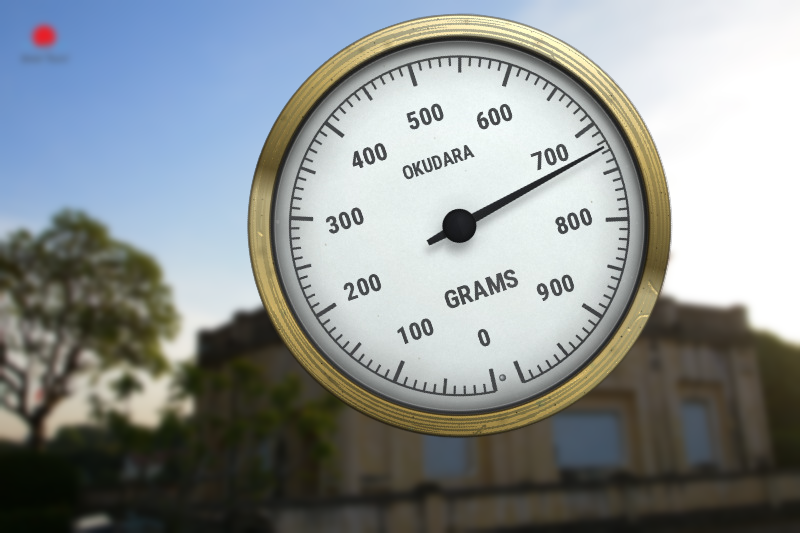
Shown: 725g
